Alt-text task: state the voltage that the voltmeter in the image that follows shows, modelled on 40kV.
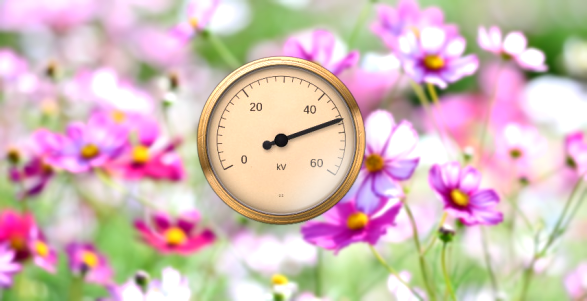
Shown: 47kV
